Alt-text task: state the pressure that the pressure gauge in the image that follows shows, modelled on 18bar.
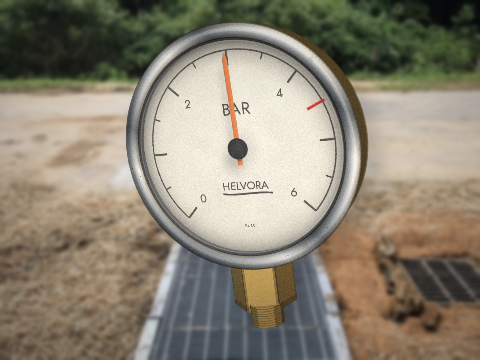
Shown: 3bar
